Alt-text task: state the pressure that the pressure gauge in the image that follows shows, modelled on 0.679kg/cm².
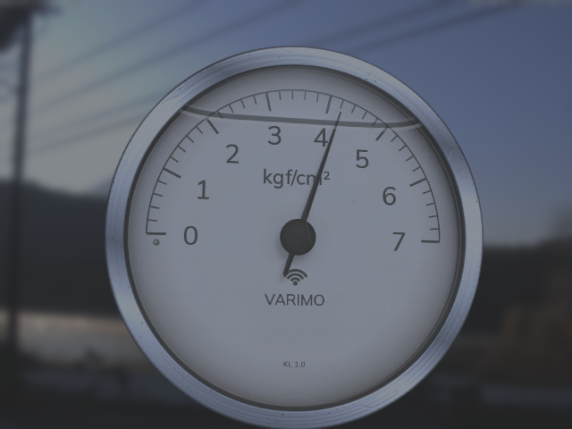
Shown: 4.2kg/cm²
